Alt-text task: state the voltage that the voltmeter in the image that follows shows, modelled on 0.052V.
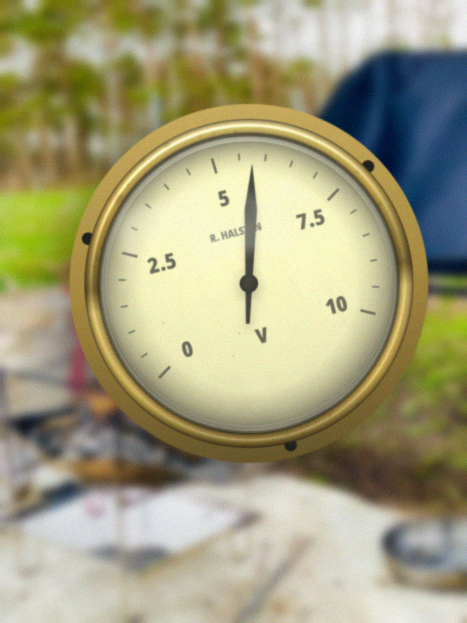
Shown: 5.75V
